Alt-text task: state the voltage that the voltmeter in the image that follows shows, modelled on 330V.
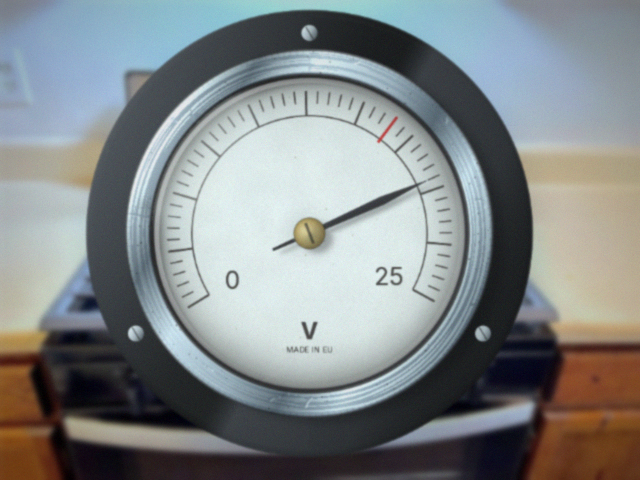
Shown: 19.5V
